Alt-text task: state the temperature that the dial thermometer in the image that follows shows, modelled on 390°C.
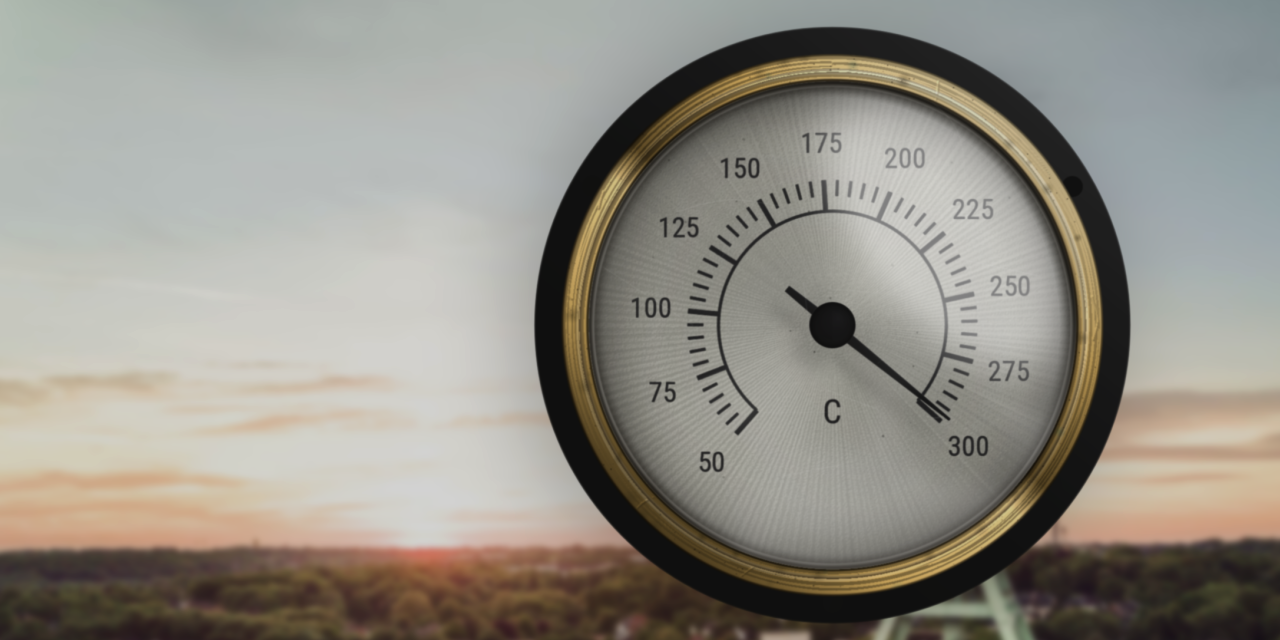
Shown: 297.5°C
